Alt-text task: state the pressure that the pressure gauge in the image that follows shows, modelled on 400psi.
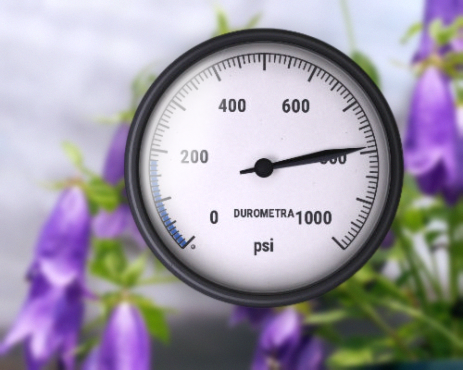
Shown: 790psi
